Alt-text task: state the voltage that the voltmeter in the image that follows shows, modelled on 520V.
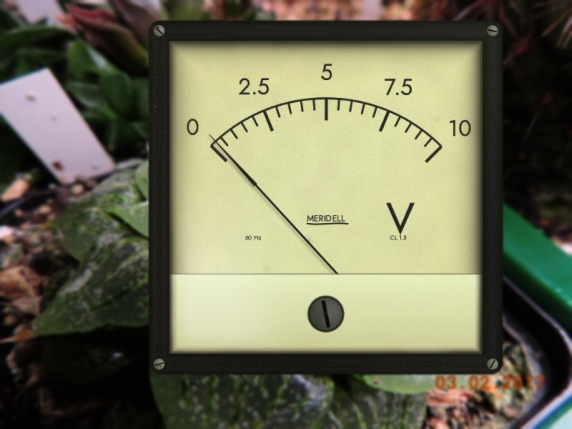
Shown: 0.25V
